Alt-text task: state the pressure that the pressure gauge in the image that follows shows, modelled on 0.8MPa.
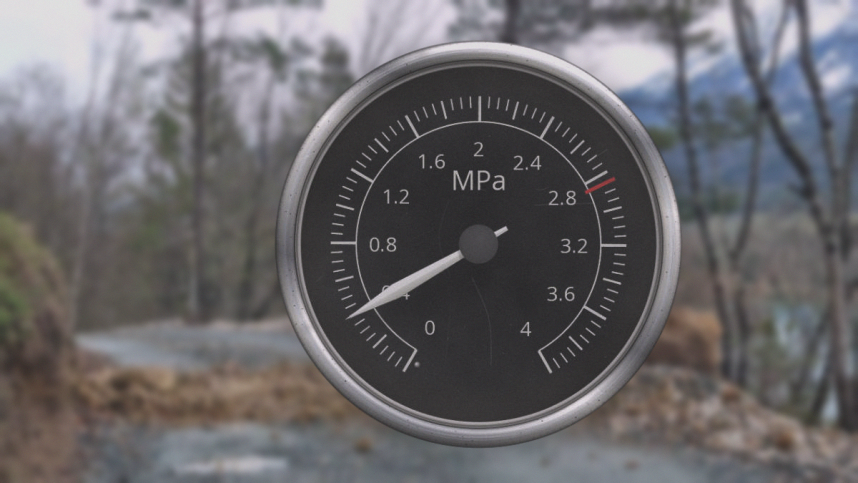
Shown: 0.4MPa
